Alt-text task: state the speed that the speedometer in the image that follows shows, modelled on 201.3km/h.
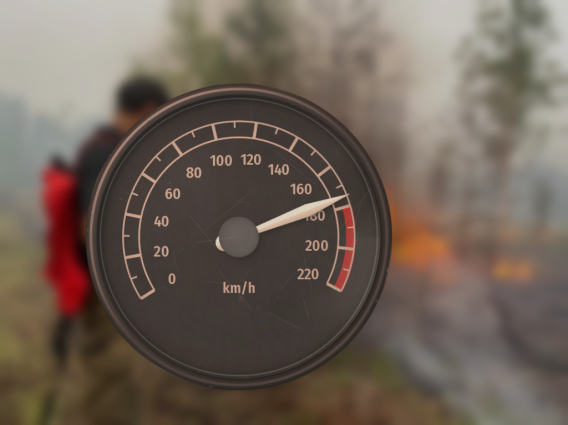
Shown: 175km/h
